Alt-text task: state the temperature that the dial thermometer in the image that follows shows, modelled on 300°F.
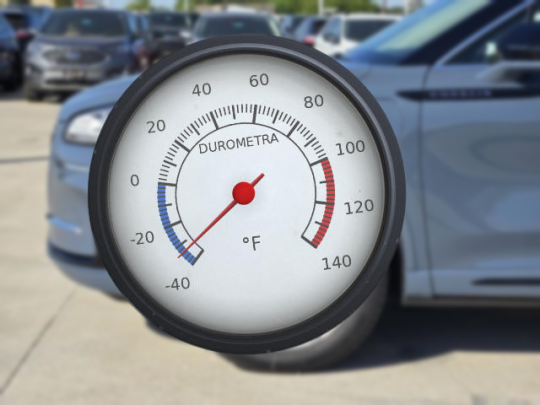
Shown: -34°F
